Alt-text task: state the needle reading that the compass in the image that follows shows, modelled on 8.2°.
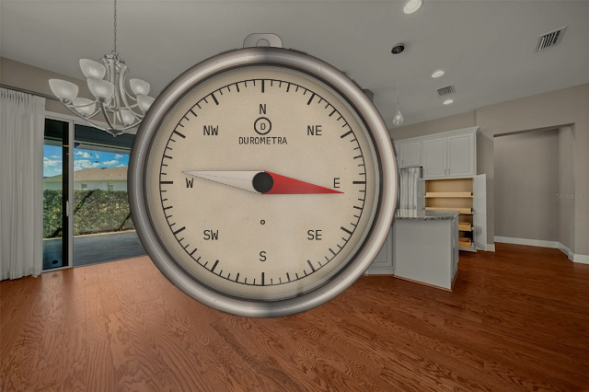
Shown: 97.5°
